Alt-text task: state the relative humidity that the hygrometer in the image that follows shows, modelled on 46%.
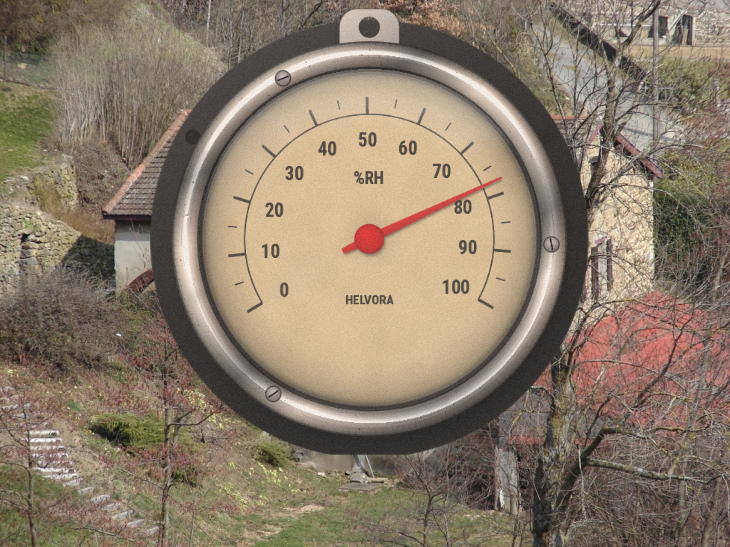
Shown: 77.5%
